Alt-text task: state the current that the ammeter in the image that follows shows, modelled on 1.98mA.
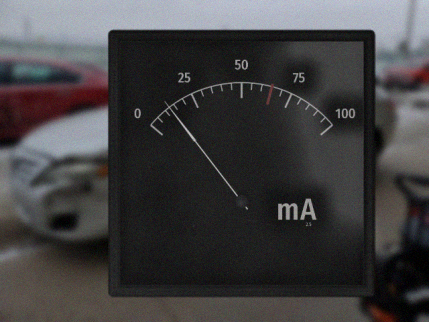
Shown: 12.5mA
